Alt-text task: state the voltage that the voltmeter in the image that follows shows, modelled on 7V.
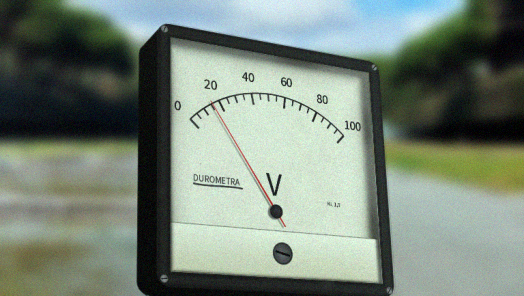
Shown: 15V
